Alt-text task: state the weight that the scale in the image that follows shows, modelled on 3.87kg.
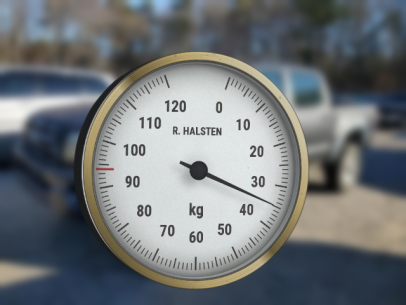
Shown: 35kg
